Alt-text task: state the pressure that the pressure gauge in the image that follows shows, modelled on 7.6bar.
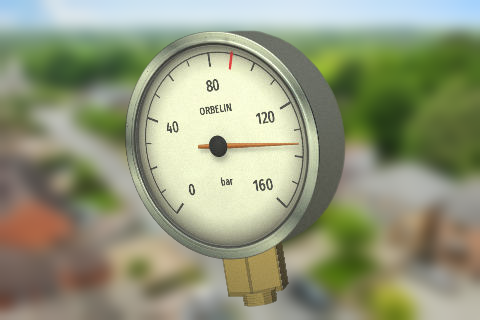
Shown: 135bar
